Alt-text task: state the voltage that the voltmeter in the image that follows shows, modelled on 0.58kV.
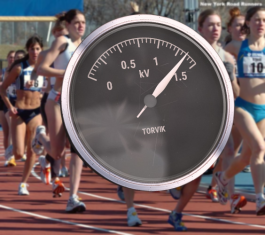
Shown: 1.35kV
